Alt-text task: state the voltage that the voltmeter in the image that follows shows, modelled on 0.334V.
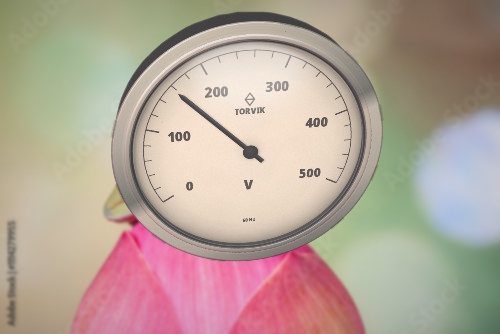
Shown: 160V
